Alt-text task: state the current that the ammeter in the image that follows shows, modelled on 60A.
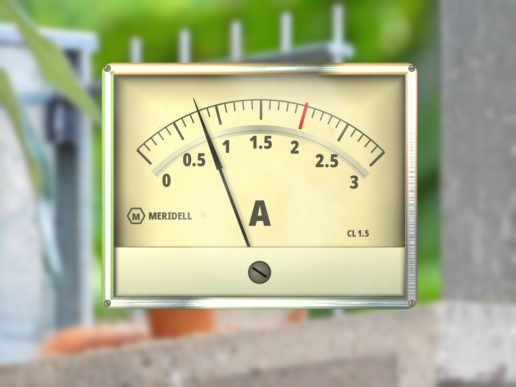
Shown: 0.8A
